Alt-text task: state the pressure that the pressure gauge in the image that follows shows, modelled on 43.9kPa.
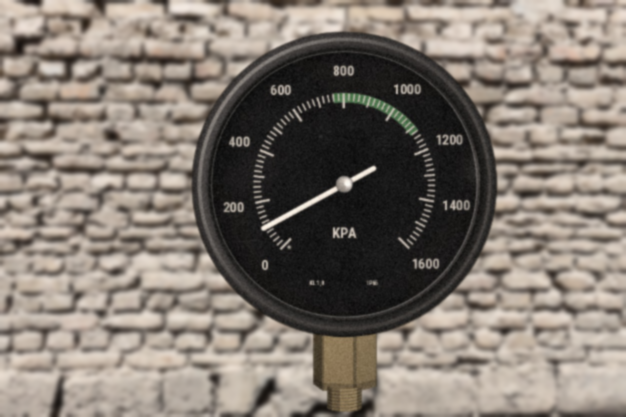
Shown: 100kPa
